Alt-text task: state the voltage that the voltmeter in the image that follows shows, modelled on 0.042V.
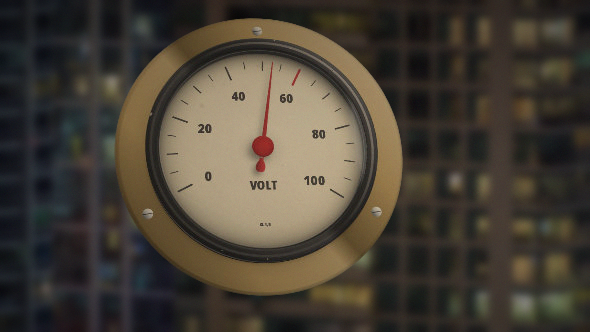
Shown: 52.5V
